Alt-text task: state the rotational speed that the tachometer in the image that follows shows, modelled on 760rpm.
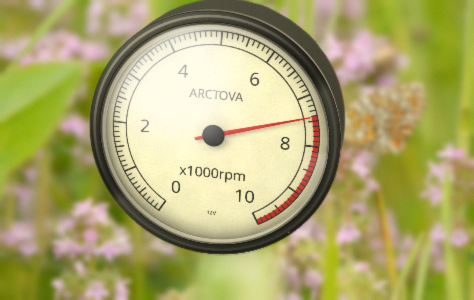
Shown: 7400rpm
